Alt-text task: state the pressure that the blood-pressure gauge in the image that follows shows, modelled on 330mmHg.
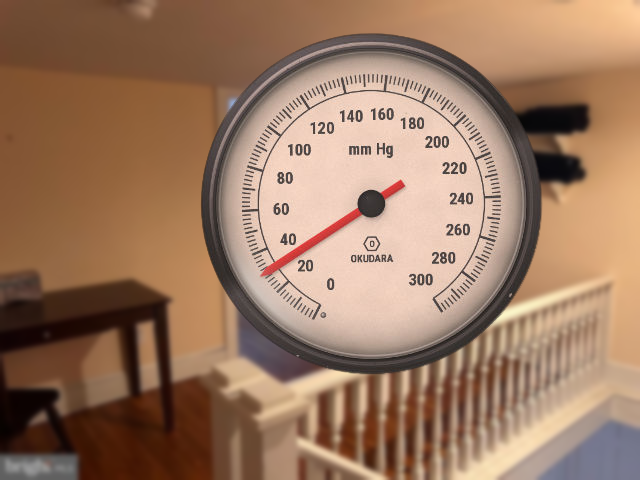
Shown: 30mmHg
